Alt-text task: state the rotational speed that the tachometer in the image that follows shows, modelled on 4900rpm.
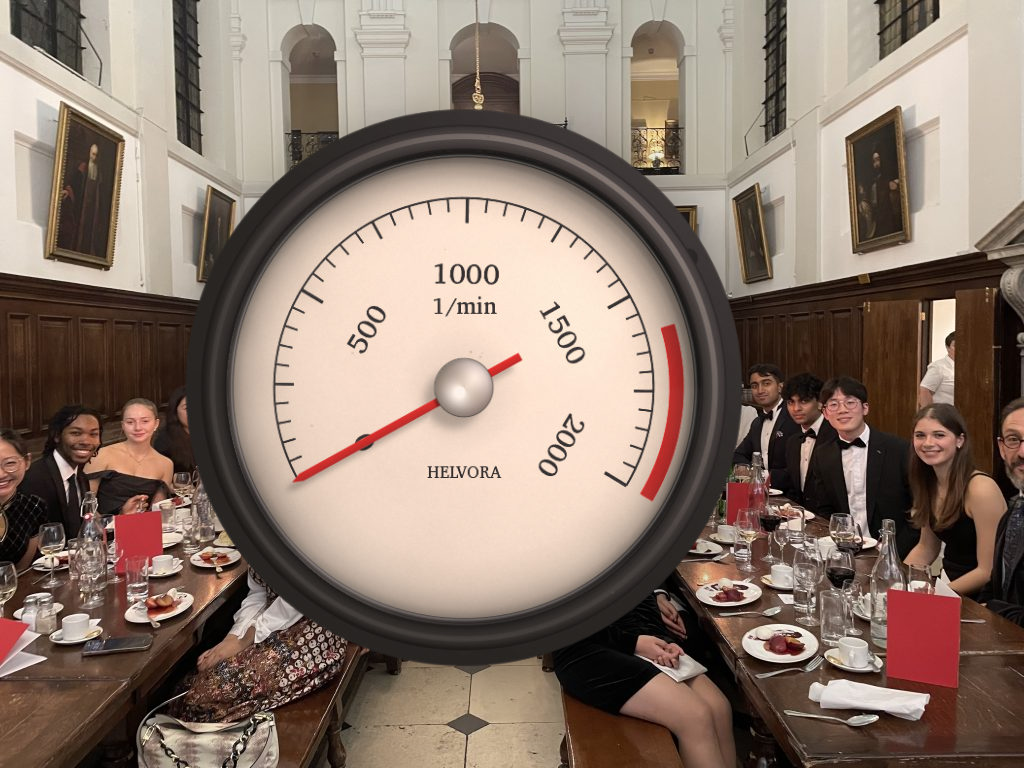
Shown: 0rpm
